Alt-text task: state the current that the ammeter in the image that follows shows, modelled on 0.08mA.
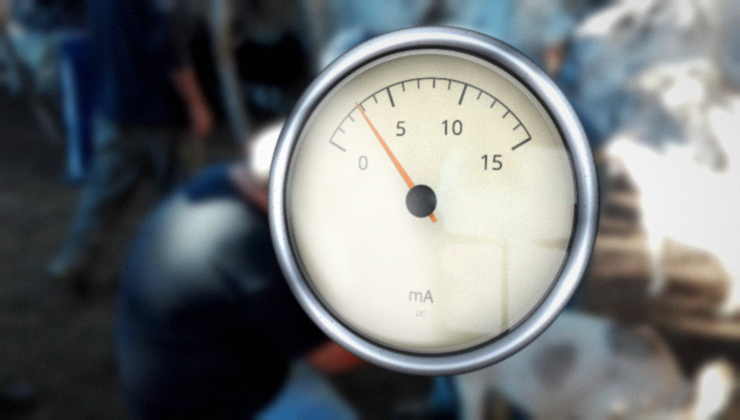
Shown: 3mA
